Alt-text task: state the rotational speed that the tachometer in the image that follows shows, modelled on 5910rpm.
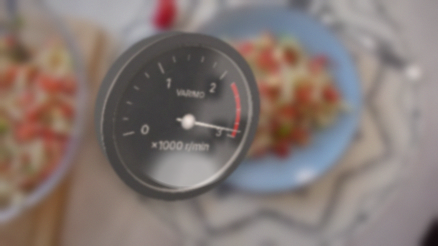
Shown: 2900rpm
